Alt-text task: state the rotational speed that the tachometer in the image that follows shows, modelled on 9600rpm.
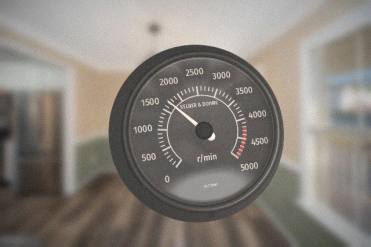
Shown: 1700rpm
